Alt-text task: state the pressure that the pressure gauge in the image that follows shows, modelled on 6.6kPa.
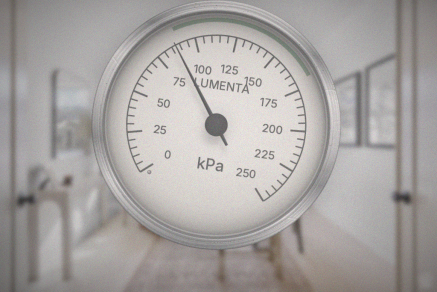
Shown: 87.5kPa
